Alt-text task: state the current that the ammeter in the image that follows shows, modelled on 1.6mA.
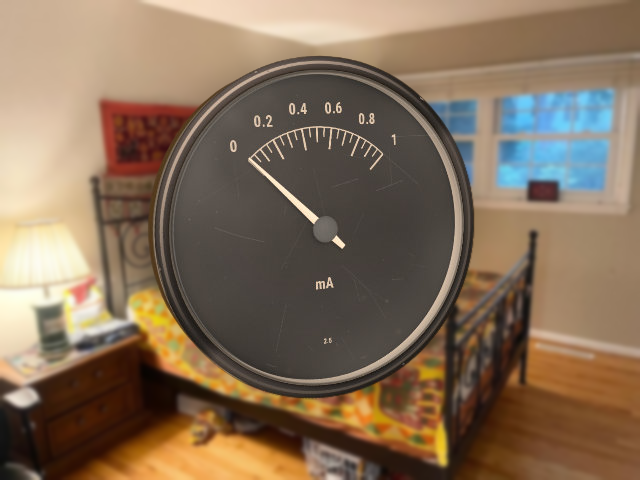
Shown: 0mA
